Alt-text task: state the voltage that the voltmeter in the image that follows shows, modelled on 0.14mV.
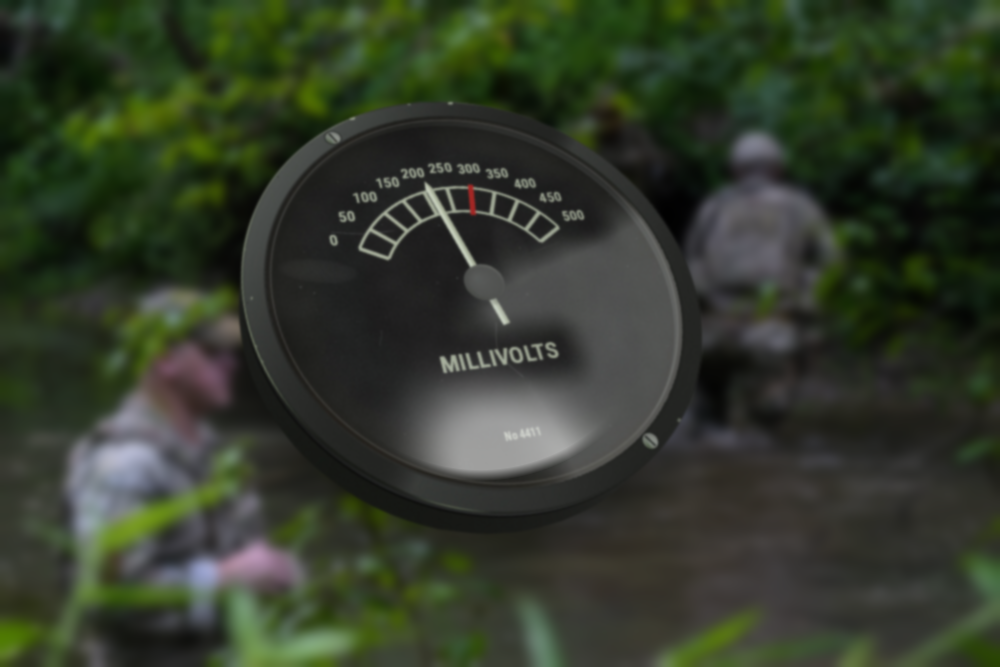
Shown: 200mV
